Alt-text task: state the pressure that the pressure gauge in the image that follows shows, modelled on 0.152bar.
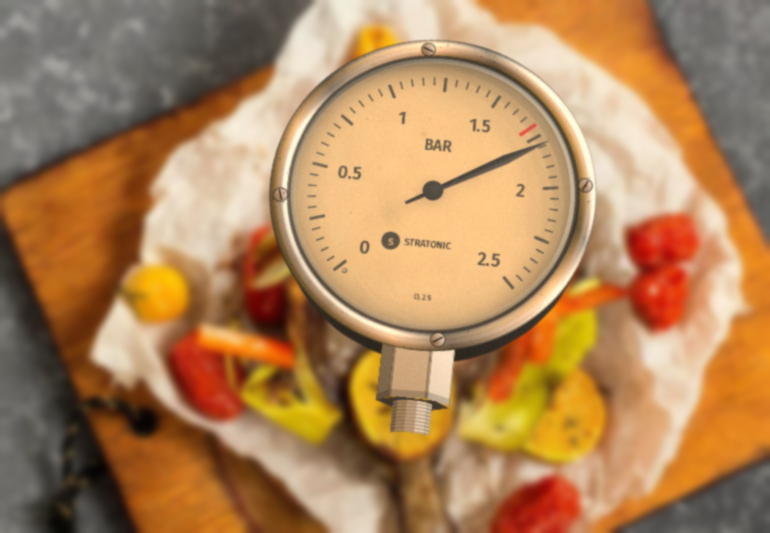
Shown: 1.8bar
